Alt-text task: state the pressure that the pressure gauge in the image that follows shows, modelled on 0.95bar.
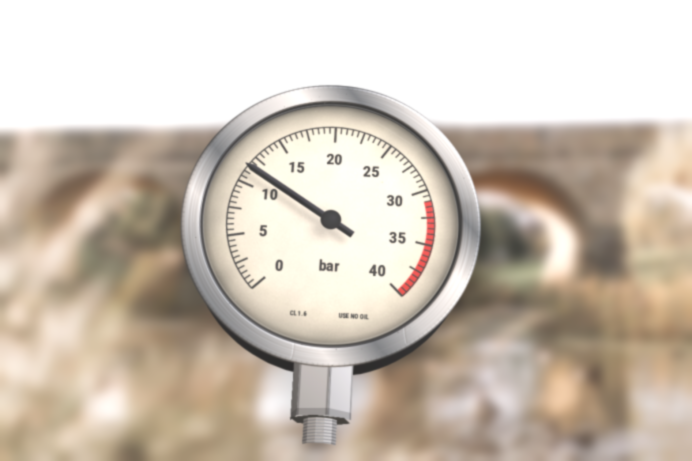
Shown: 11.5bar
